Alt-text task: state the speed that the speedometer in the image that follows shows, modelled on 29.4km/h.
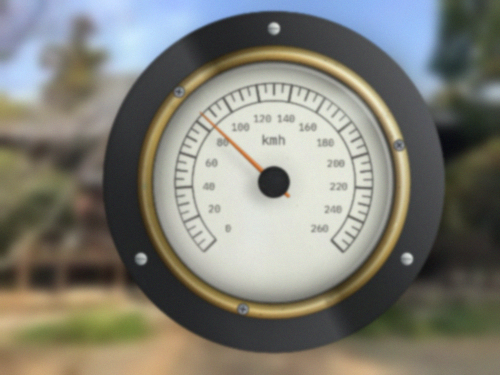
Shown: 85km/h
